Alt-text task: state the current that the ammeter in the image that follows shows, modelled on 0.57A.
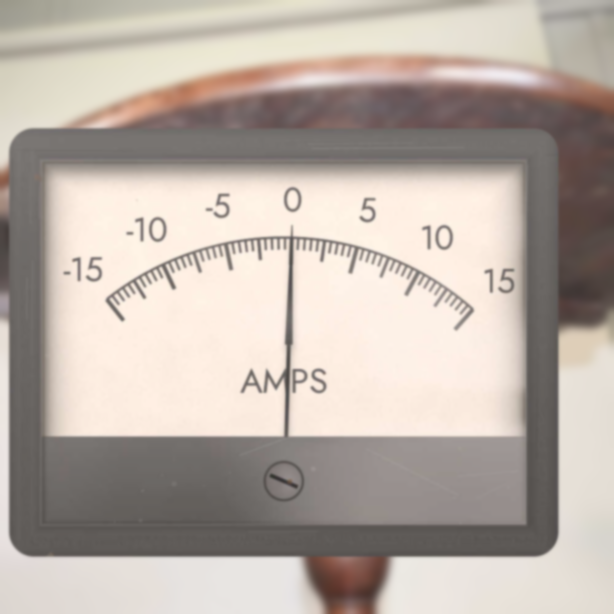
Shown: 0A
